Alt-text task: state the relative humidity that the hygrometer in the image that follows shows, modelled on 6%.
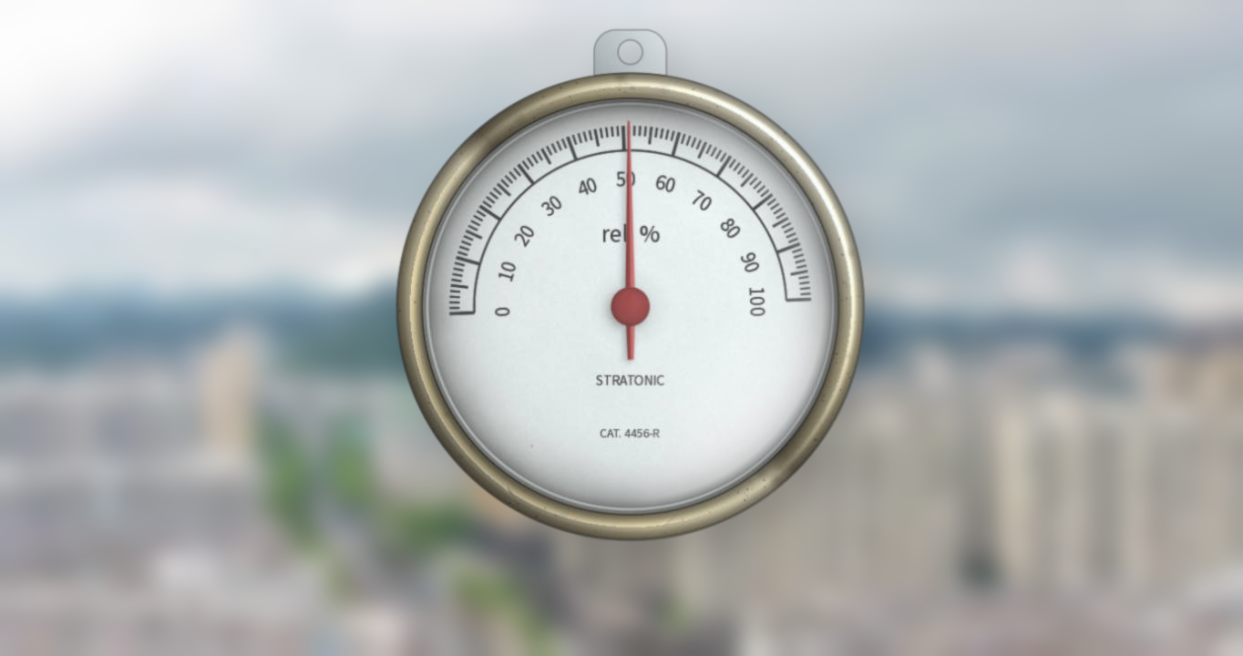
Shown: 51%
